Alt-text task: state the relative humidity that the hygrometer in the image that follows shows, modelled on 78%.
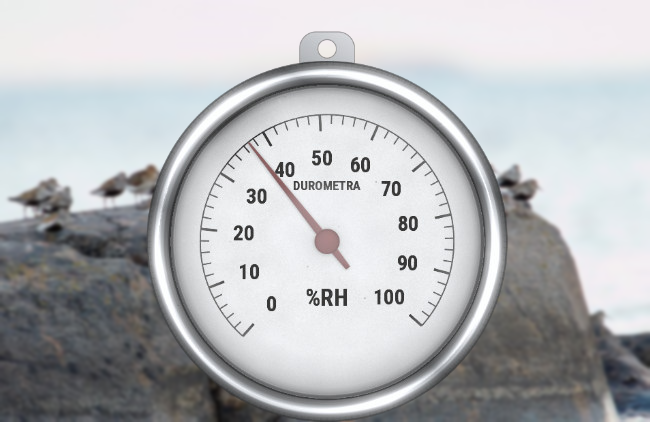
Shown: 37%
